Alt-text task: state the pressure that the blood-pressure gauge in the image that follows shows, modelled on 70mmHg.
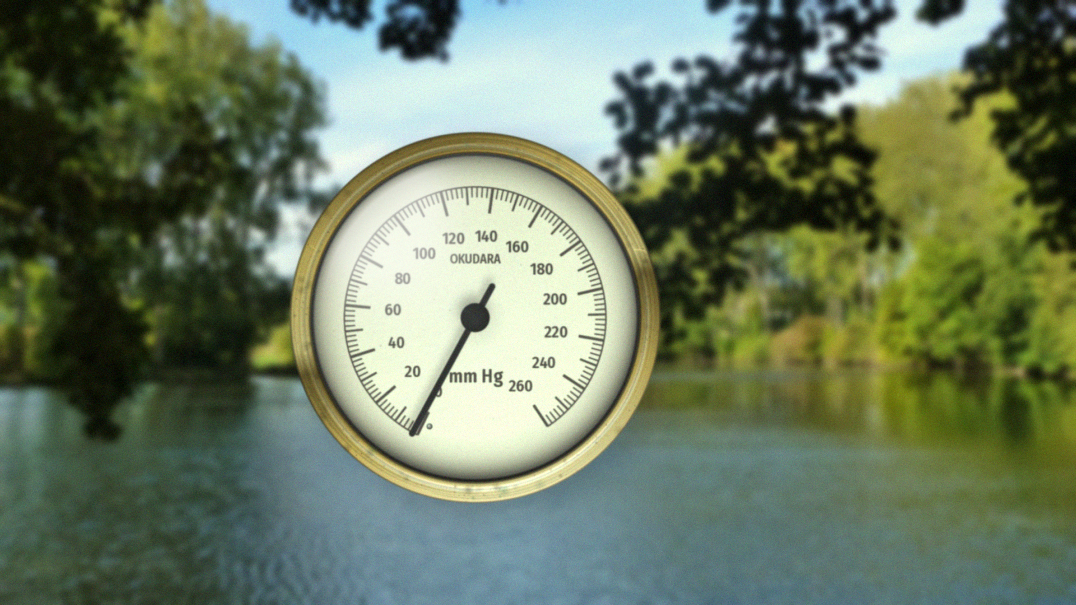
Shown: 2mmHg
